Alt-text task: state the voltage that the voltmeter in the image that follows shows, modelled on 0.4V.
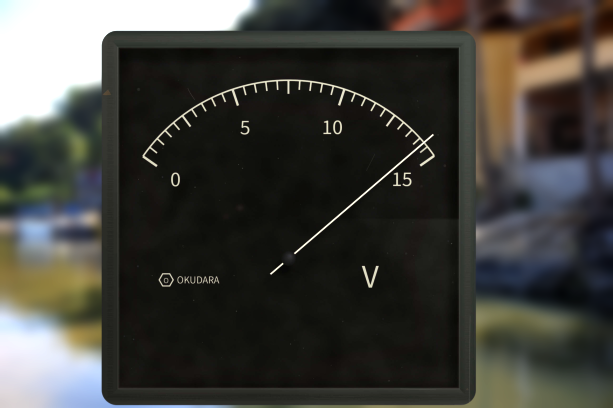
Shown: 14.25V
